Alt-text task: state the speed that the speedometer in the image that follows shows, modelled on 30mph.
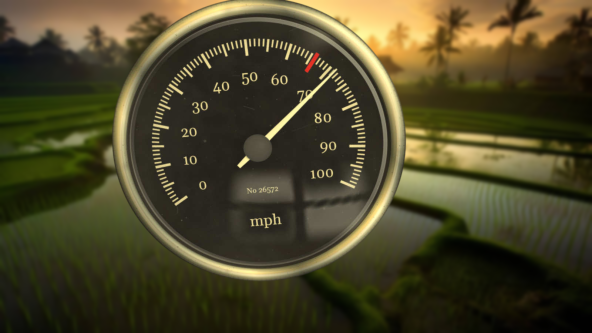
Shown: 71mph
